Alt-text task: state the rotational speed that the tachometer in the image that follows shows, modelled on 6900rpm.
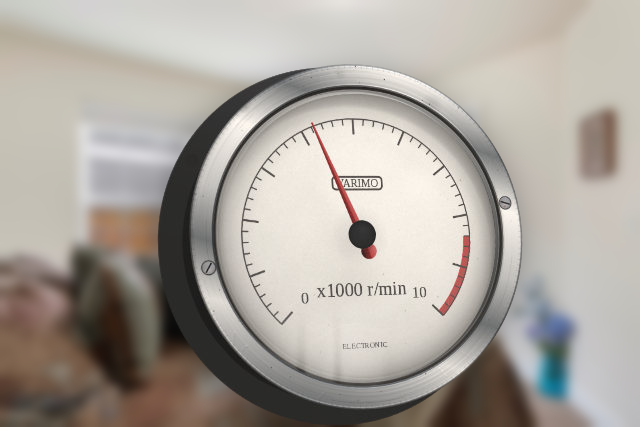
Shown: 4200rpm
